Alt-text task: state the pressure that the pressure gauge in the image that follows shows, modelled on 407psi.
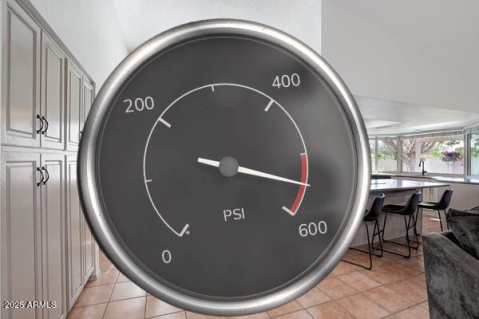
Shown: 550psi
